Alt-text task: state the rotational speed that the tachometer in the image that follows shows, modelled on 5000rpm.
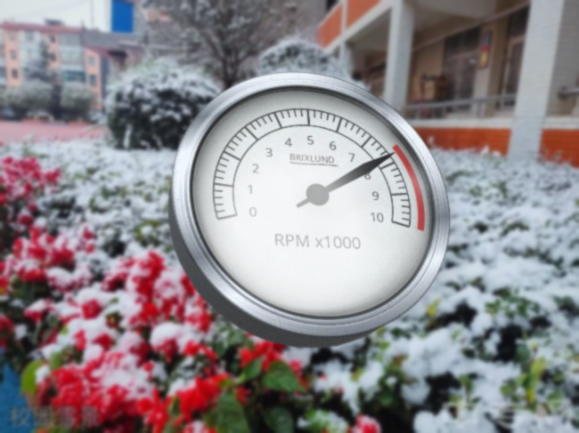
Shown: 7800rpm
